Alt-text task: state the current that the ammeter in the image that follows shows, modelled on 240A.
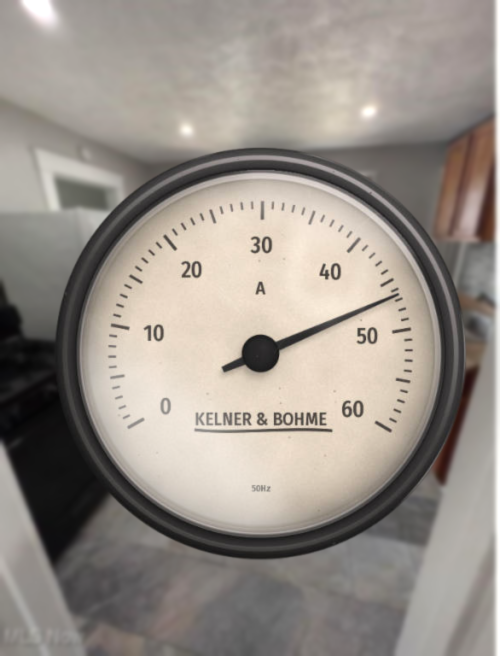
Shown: 46.5A
